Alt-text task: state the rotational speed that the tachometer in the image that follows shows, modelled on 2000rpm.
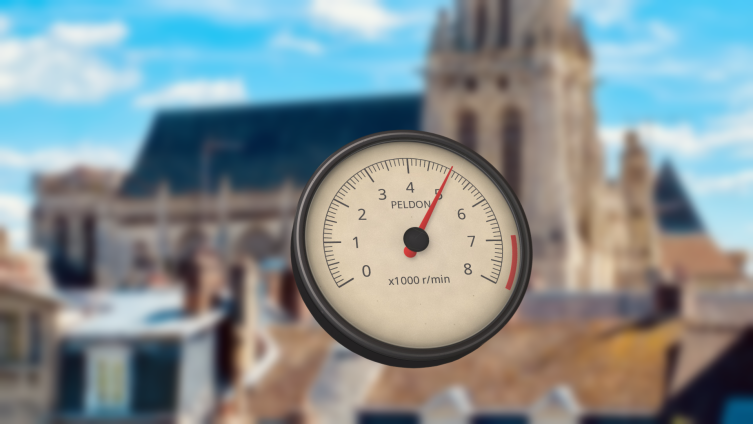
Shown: 5000rpm
